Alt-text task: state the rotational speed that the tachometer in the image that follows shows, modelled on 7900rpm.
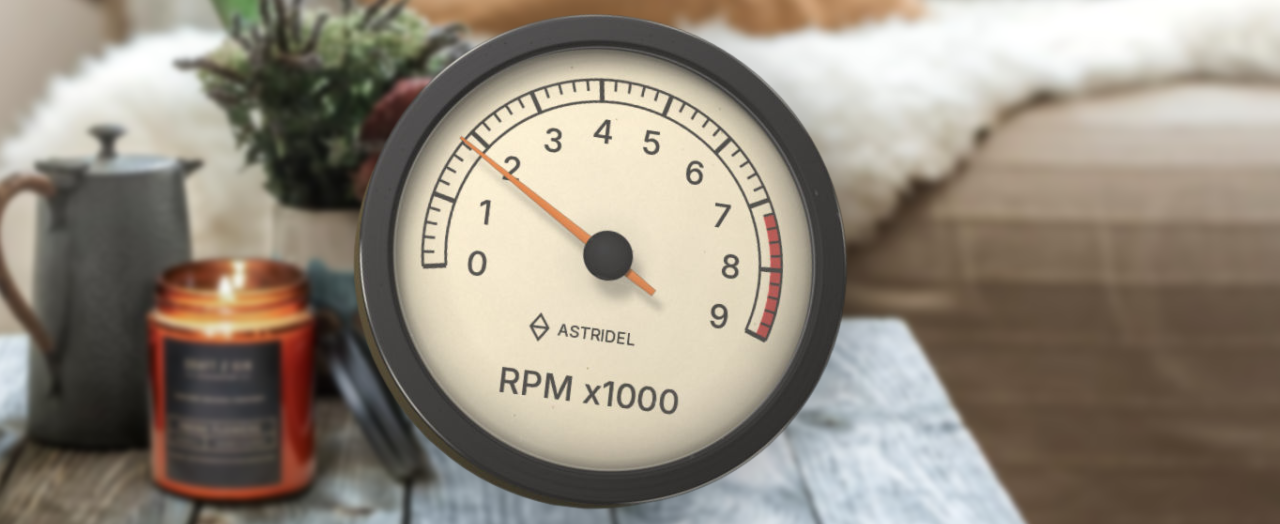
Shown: 1800rpm
